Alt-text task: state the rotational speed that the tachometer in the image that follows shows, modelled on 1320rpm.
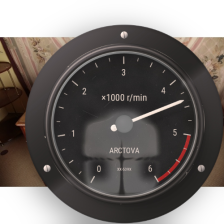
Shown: 4375rpm
